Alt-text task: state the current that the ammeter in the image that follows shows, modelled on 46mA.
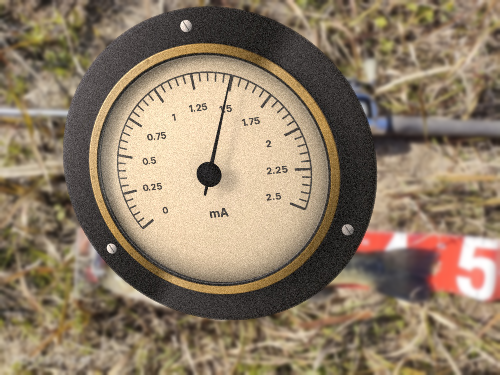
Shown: 1.5mA
